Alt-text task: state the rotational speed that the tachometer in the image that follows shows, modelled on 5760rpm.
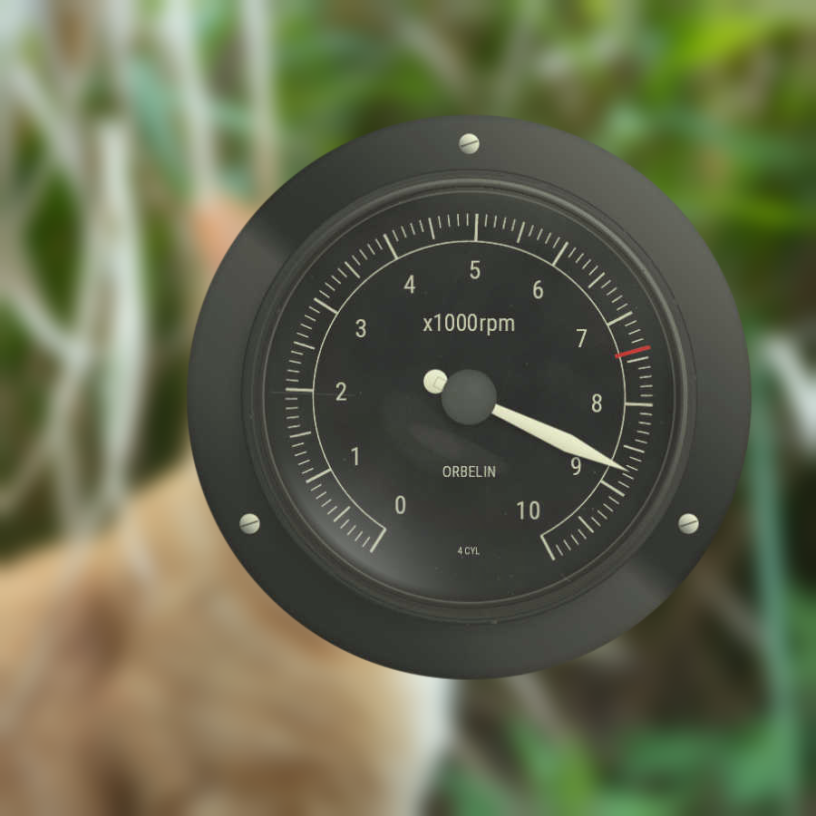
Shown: 8750rpm
